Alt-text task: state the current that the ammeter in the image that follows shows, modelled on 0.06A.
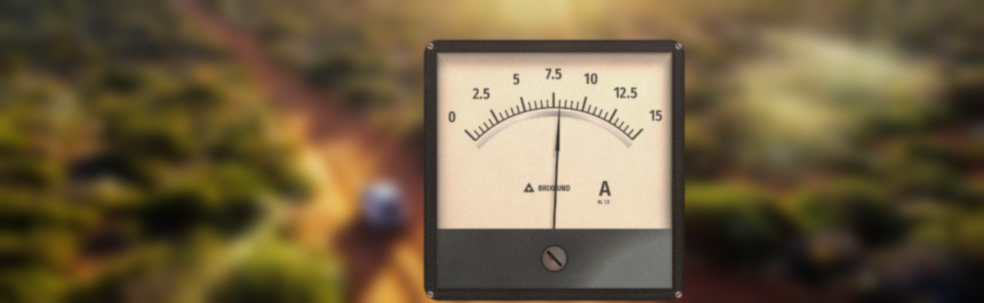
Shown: 8A
